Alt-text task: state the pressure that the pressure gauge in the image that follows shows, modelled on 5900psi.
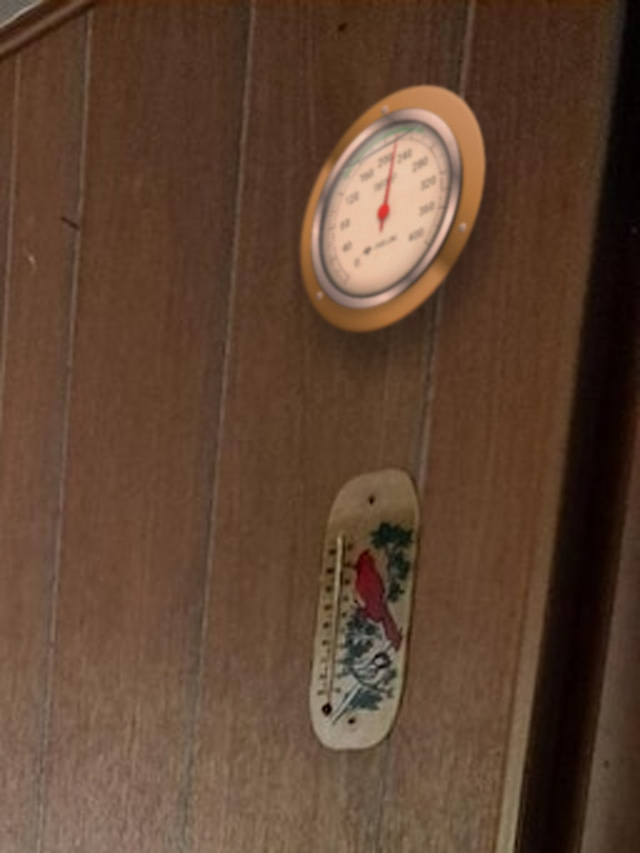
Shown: 220psi
